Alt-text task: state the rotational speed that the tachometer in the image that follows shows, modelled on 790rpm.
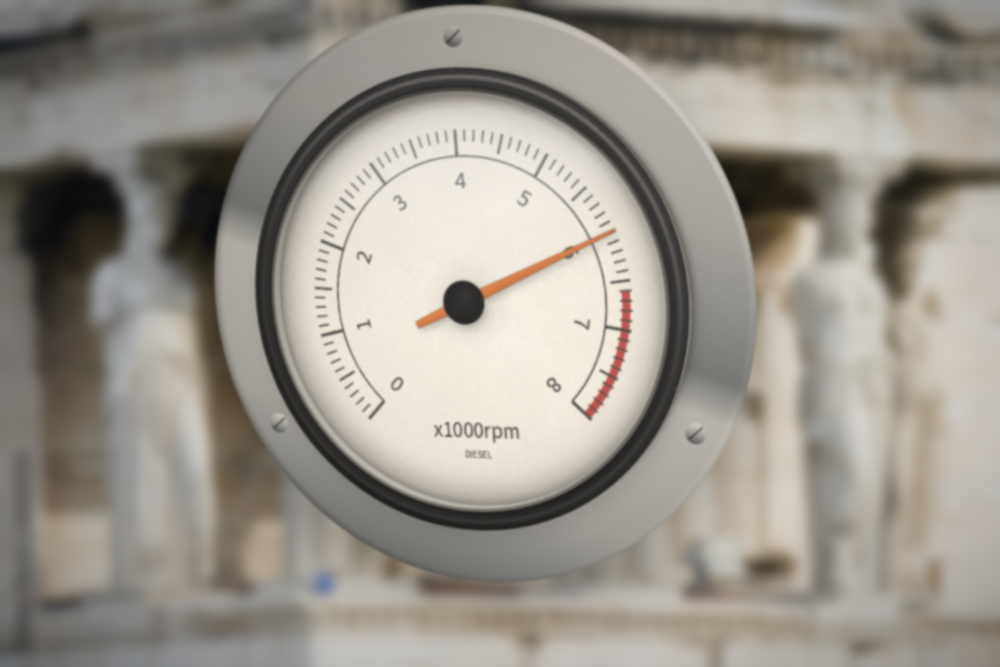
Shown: 6000rpm
